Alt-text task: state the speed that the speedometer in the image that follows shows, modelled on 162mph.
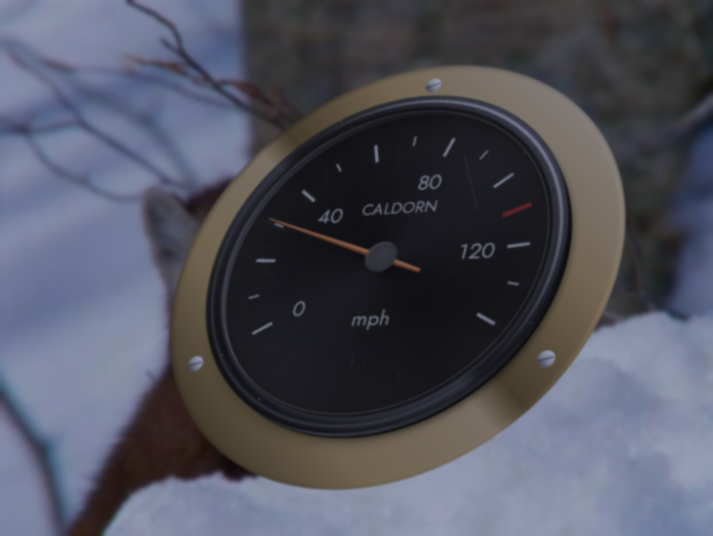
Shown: 30mph
